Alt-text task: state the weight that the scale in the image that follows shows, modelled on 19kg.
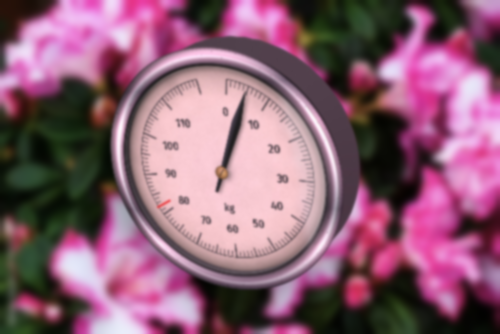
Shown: 5kg
